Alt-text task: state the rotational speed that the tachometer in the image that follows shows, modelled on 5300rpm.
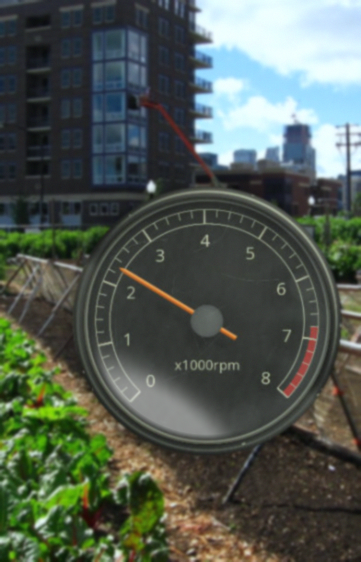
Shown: 2300rpm
